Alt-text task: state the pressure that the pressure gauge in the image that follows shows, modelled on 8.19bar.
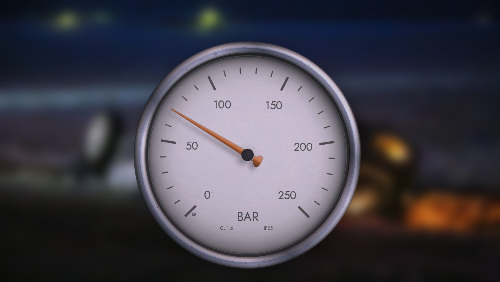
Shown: 70bar
